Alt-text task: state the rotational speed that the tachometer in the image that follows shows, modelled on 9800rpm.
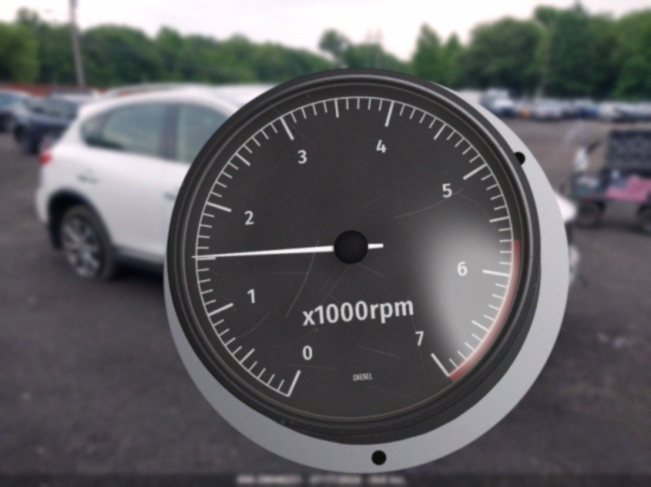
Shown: 1500rpm
